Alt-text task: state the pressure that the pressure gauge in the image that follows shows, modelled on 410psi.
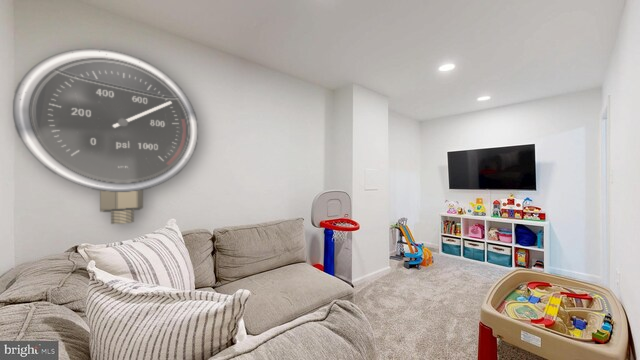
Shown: 700psi
